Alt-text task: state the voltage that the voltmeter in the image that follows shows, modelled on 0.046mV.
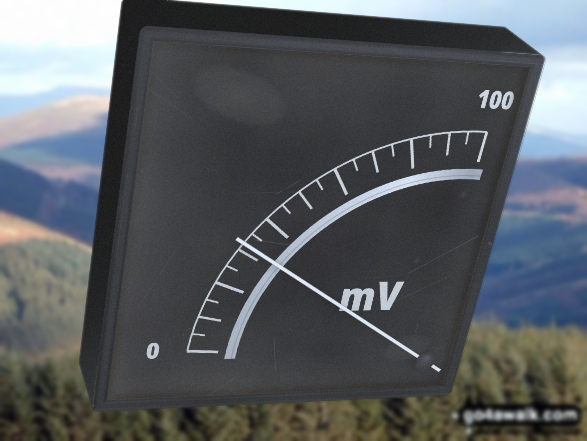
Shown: 32.5mV
